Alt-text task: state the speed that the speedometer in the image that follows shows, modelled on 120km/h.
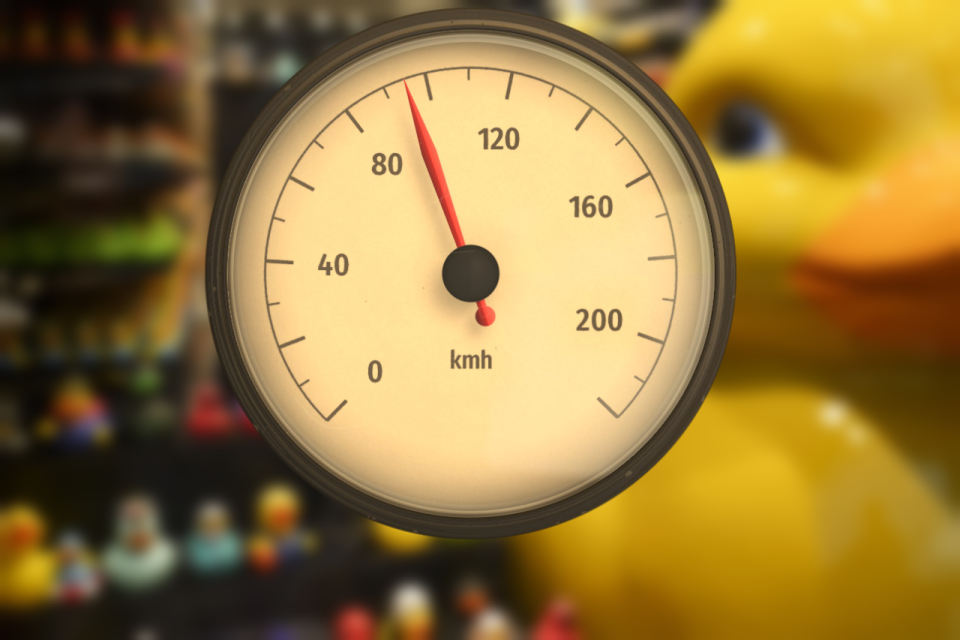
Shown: 95km/h
